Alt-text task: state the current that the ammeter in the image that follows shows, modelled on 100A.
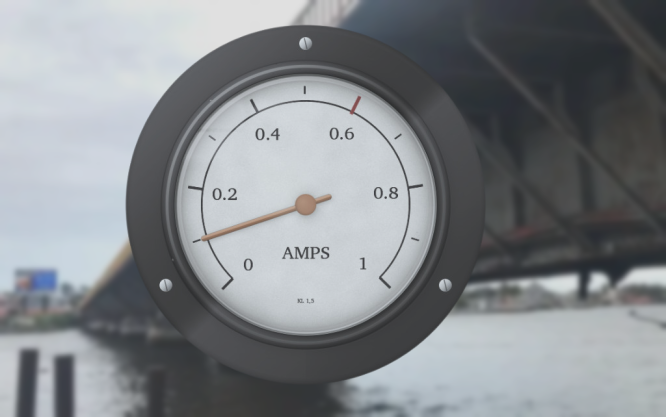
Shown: 0.1A
